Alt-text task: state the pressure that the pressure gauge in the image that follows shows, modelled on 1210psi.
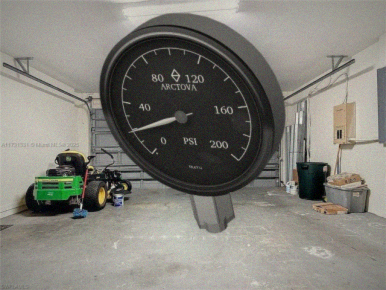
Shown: 20psi
